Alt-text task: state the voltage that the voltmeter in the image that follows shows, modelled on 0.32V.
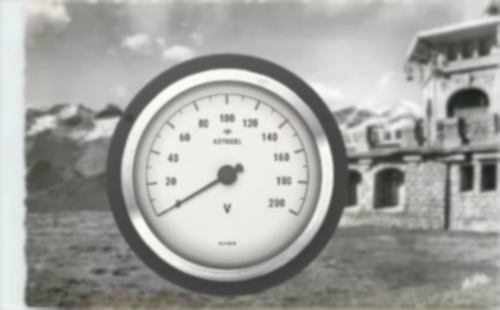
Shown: 0V
